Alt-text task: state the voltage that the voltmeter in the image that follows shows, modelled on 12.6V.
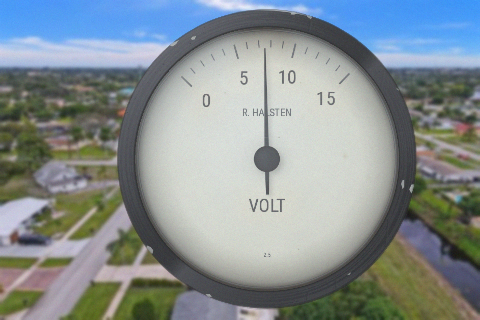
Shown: 7.5V
